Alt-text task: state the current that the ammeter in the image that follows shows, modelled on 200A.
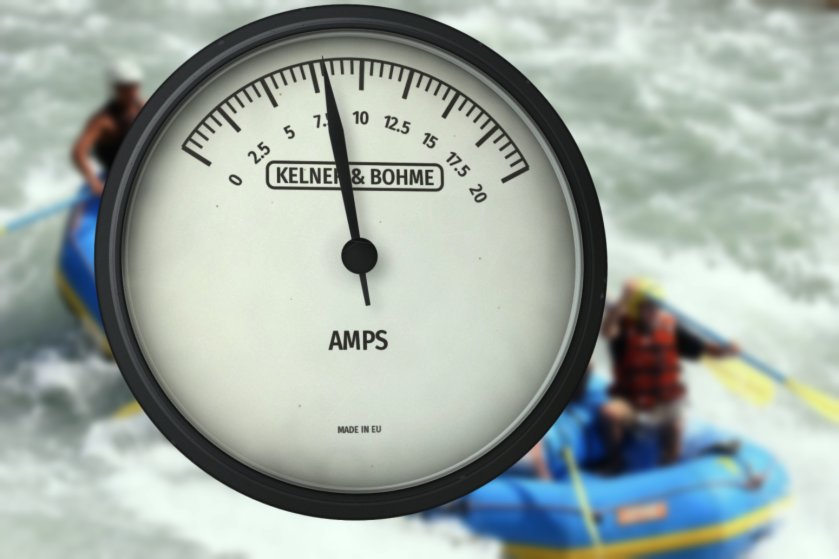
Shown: 8A
